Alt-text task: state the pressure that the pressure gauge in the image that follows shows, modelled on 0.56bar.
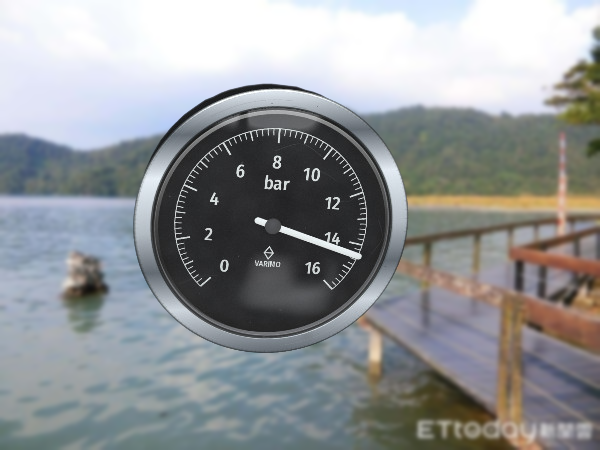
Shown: 14.4bar
